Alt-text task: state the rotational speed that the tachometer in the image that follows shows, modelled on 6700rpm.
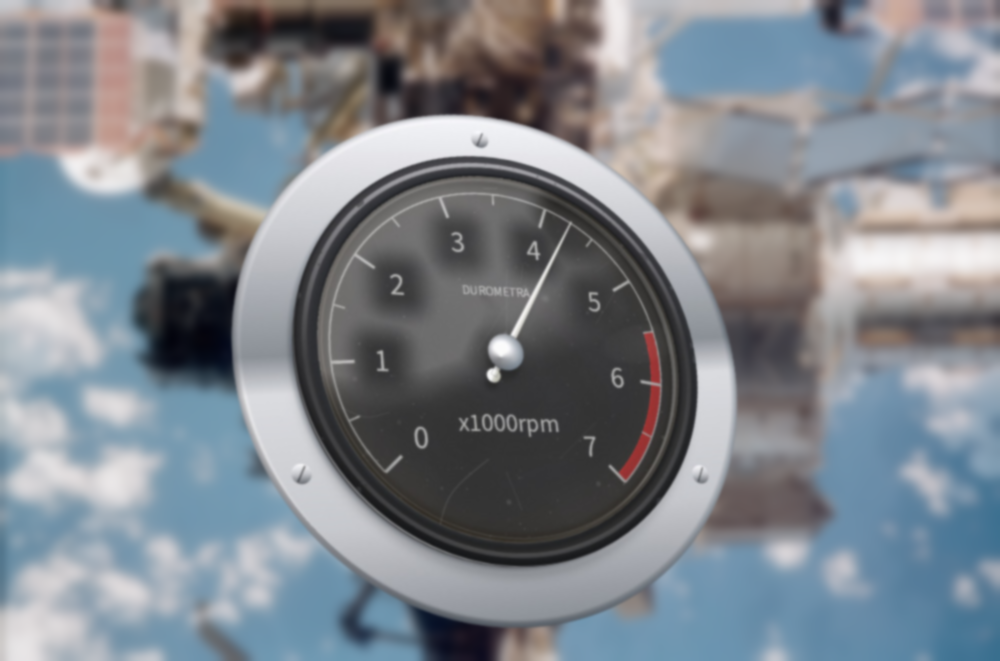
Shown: 4250rpm
